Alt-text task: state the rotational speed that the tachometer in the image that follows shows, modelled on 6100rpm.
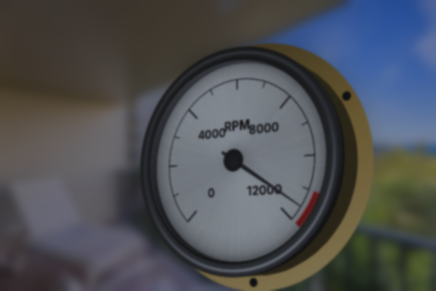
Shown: 11500rpm
